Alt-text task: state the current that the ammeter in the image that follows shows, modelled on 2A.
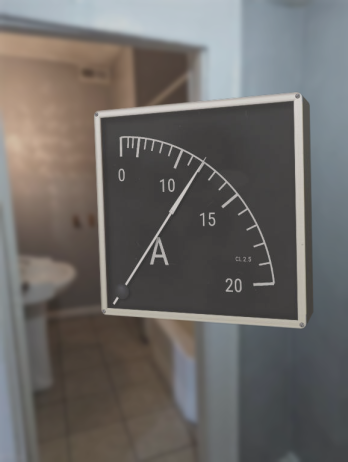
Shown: 12A
